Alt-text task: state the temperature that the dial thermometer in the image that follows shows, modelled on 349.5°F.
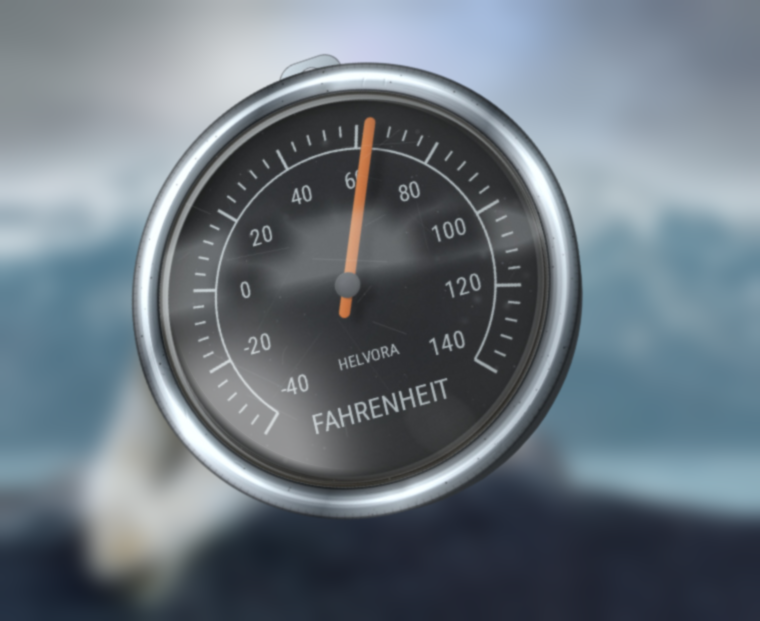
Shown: 64°F
